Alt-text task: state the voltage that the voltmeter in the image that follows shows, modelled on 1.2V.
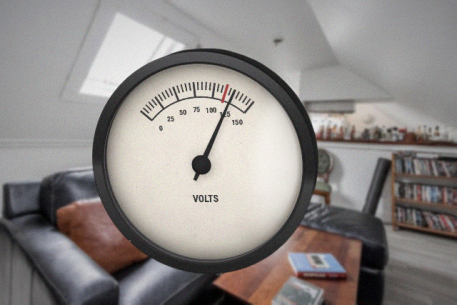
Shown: 125V
